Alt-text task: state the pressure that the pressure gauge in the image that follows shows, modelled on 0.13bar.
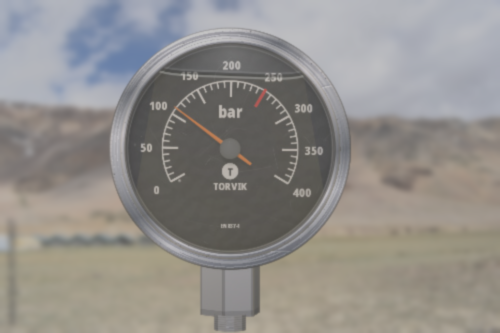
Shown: 110bar
